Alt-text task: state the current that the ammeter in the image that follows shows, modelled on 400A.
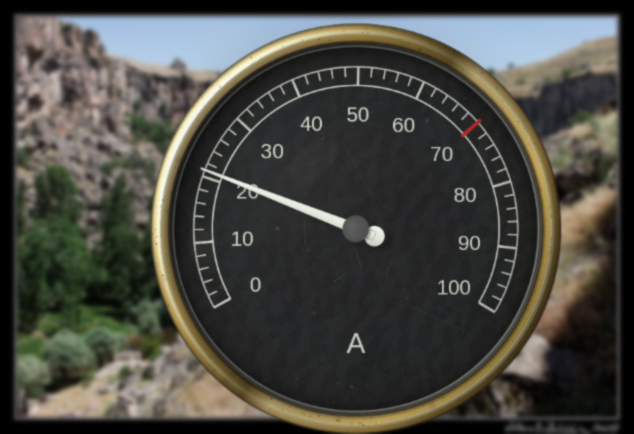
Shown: 21A
